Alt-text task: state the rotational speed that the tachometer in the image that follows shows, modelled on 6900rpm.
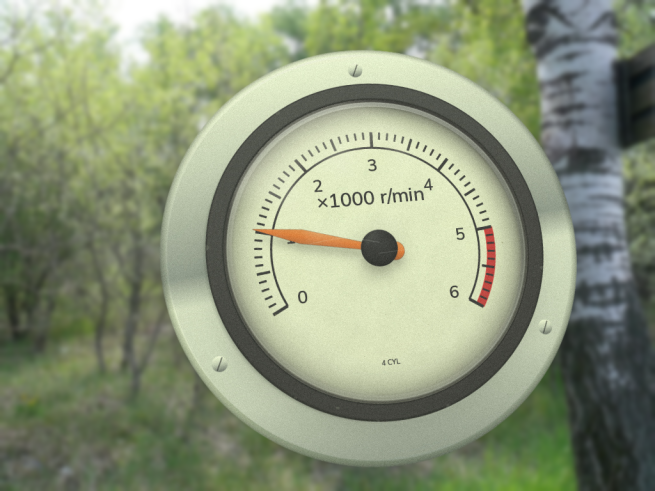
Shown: 1000rpm
